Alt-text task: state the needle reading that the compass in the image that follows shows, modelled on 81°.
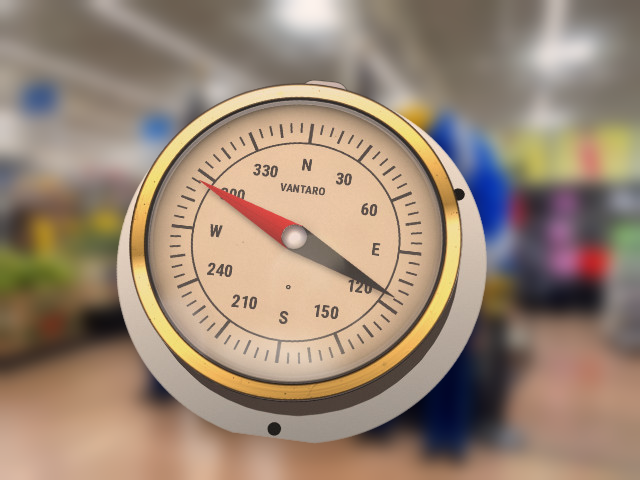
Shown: 295°
